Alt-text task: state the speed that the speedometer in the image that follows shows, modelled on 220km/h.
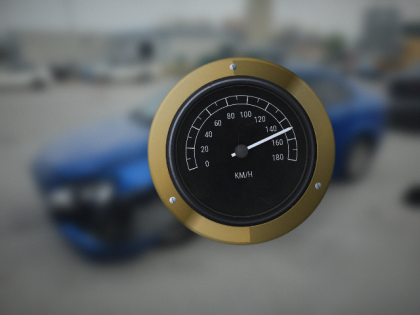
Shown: 150km/h
